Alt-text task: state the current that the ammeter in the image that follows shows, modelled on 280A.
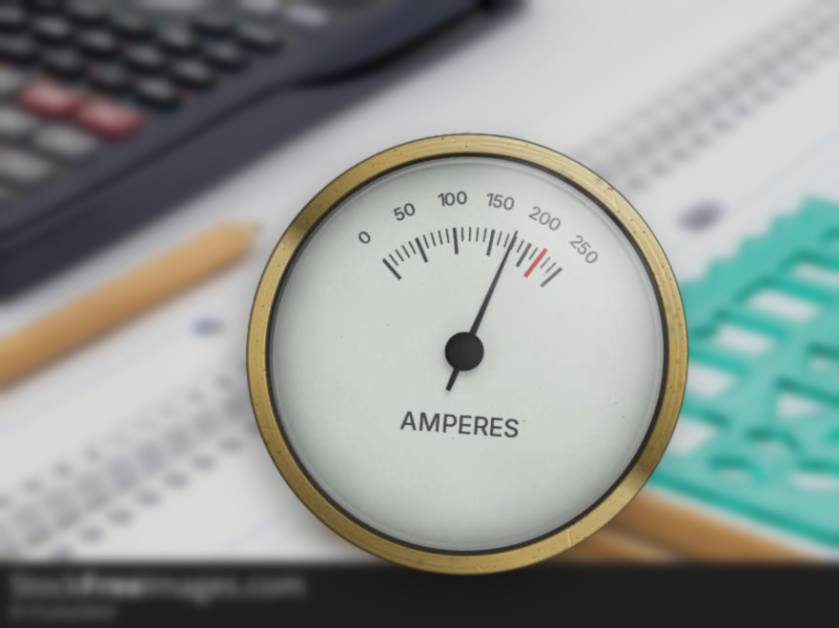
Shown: 180A
